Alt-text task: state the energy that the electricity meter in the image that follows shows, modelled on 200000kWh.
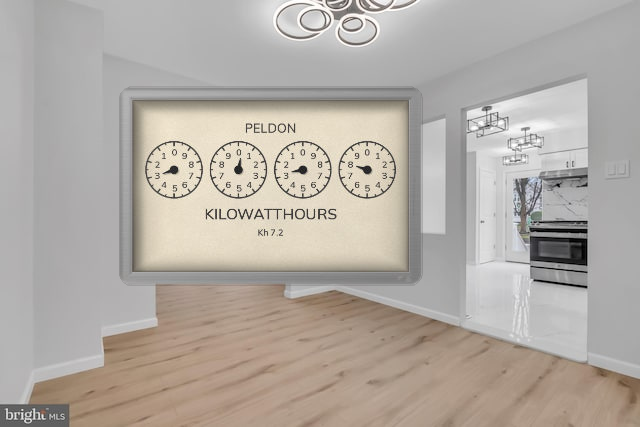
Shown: 3028kWh
